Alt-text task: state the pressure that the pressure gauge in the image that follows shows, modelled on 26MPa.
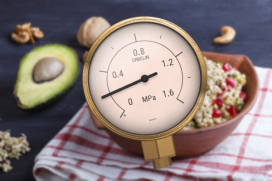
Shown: 0.2MPa
